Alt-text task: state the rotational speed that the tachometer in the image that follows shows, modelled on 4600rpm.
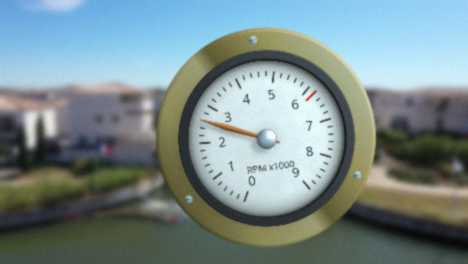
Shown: 2600rpm
